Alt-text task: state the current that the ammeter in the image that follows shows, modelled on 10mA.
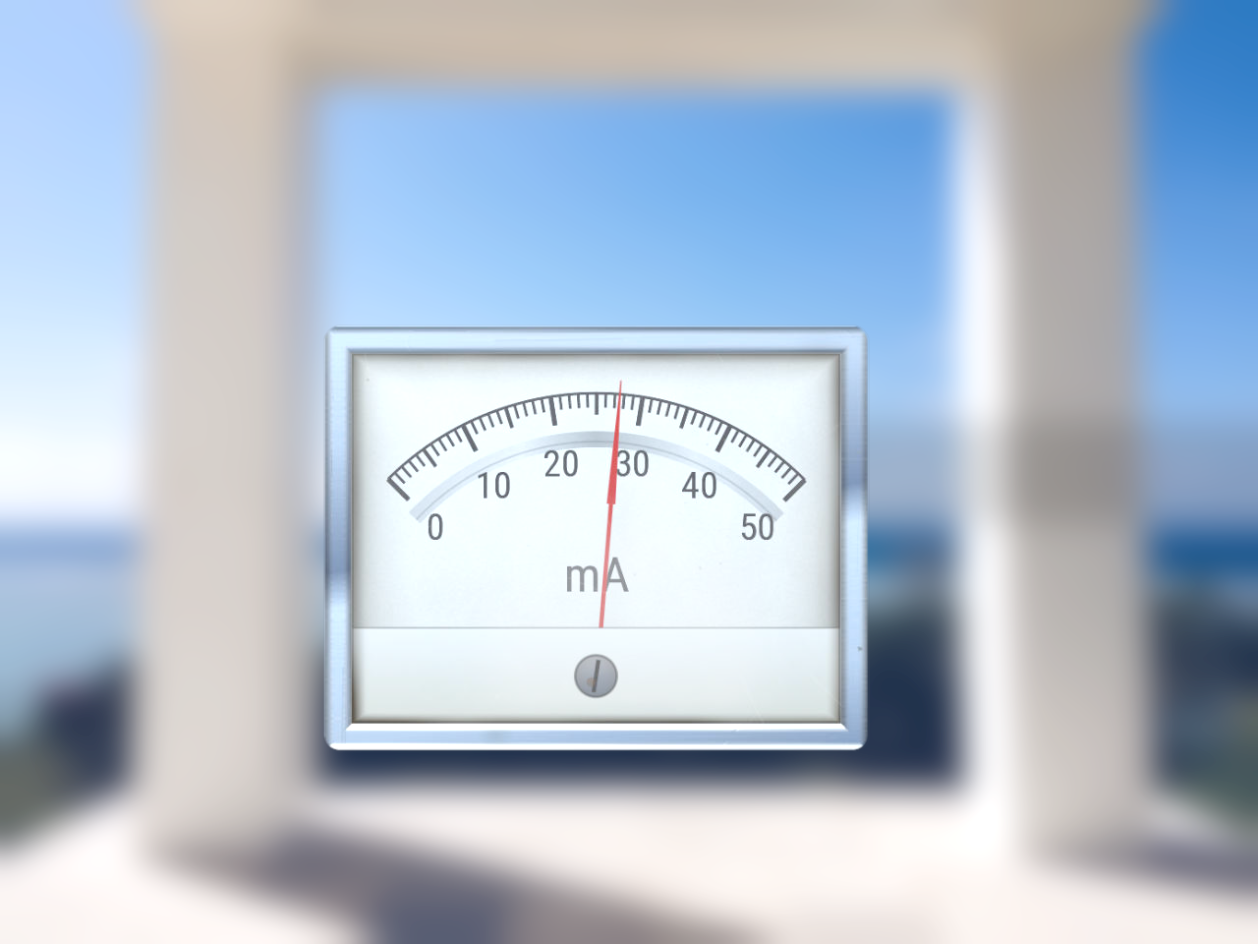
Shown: 27.5mA
